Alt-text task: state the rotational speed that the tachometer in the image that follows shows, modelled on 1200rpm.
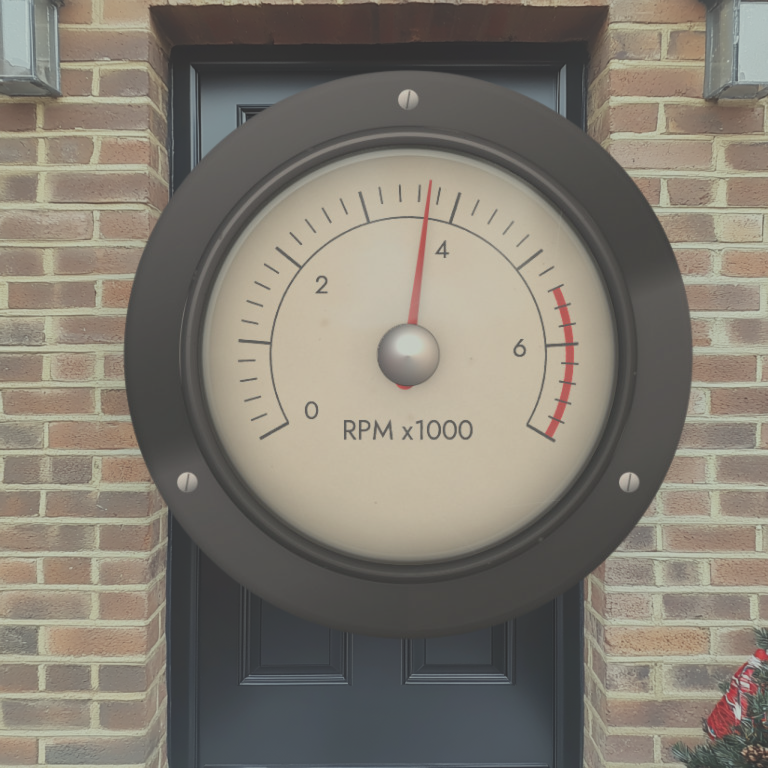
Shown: 3700rpm
